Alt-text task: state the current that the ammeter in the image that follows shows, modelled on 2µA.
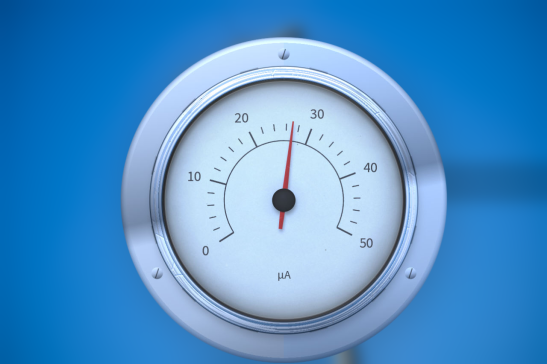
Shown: 27µA
